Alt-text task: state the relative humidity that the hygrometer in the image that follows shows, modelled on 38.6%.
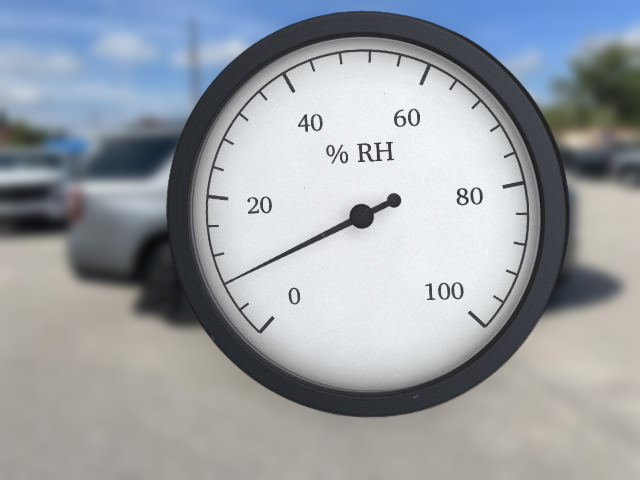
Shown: 8%
